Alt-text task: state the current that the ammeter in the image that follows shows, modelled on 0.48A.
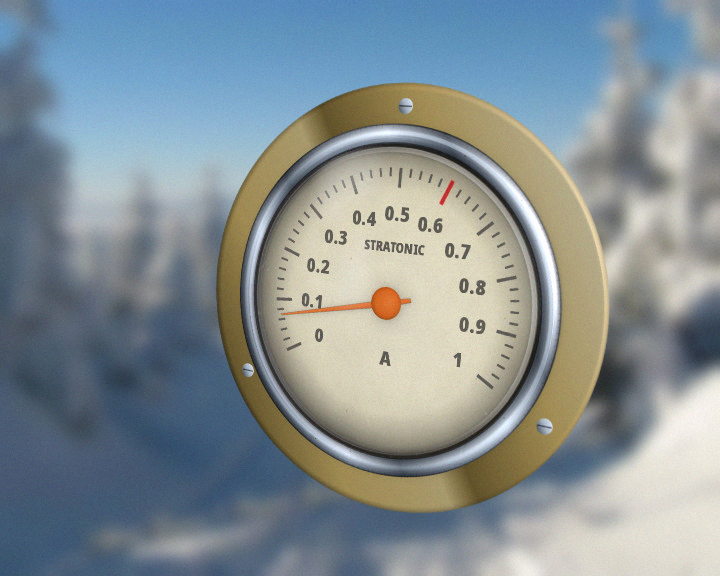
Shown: 0.07A
